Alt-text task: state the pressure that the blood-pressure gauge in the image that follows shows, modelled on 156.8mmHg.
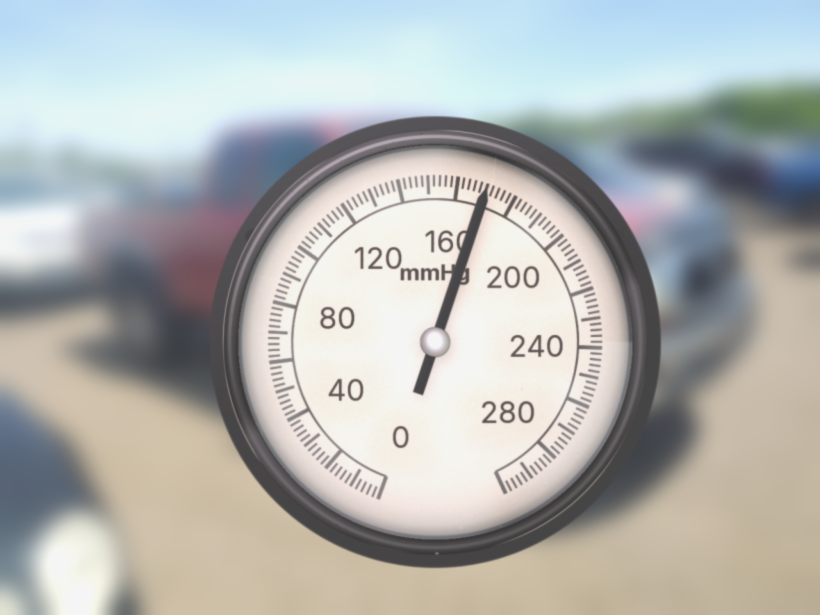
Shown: 170mmHg
